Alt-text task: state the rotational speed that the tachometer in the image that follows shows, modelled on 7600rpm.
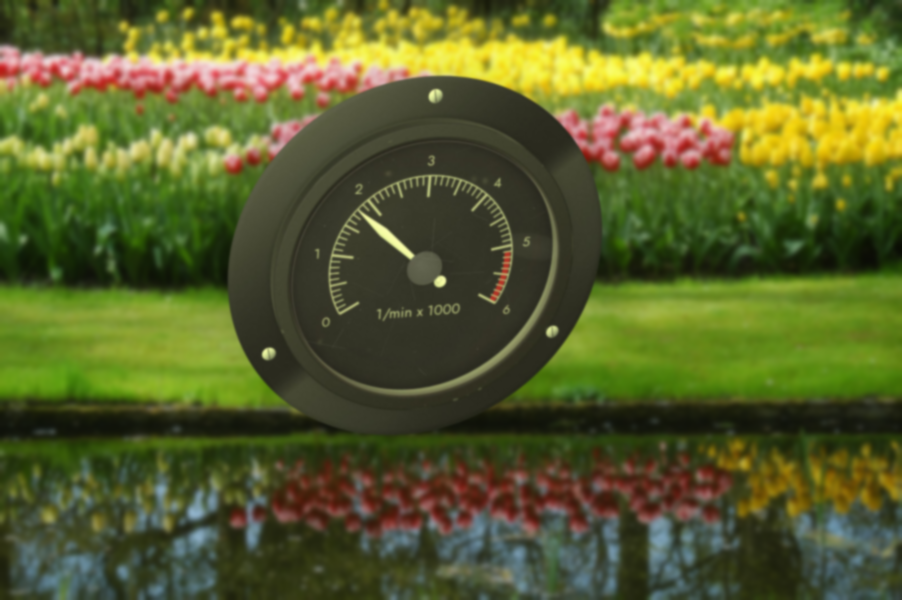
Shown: 1800rpm
